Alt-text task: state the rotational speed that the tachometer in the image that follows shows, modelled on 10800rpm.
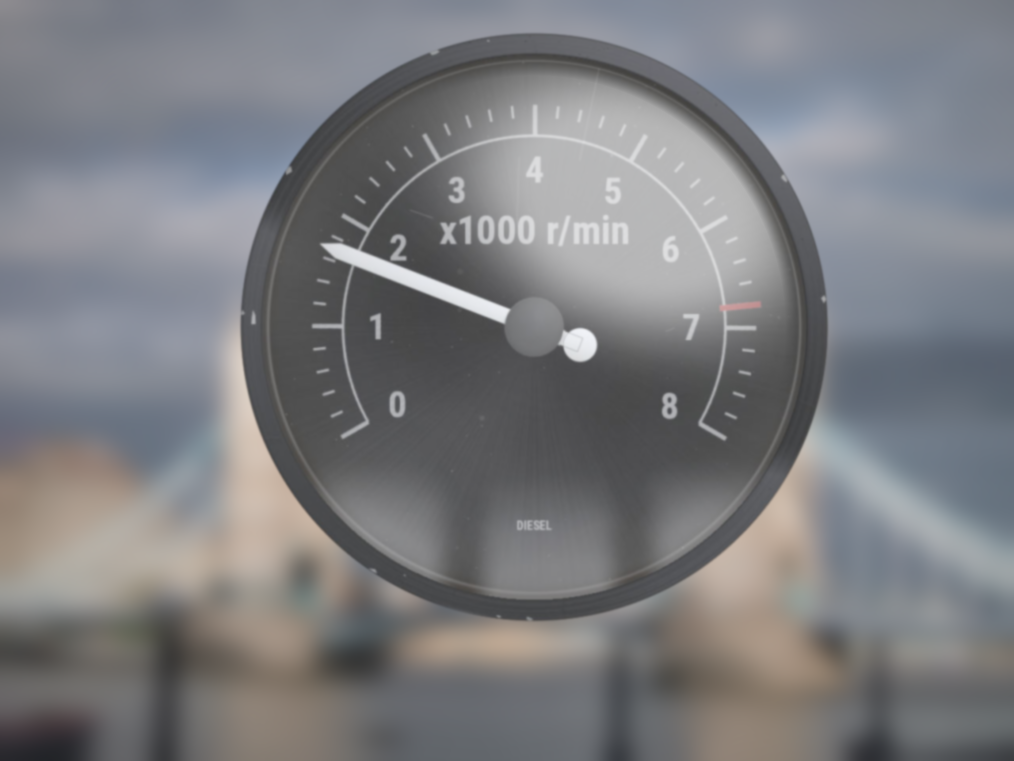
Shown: 1700rpm
